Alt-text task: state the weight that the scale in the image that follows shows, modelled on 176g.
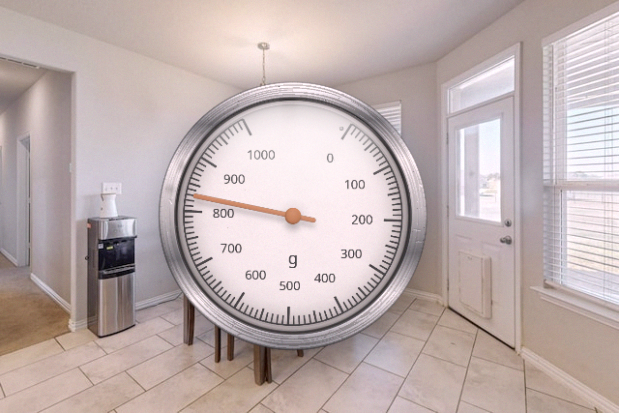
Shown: 830g
